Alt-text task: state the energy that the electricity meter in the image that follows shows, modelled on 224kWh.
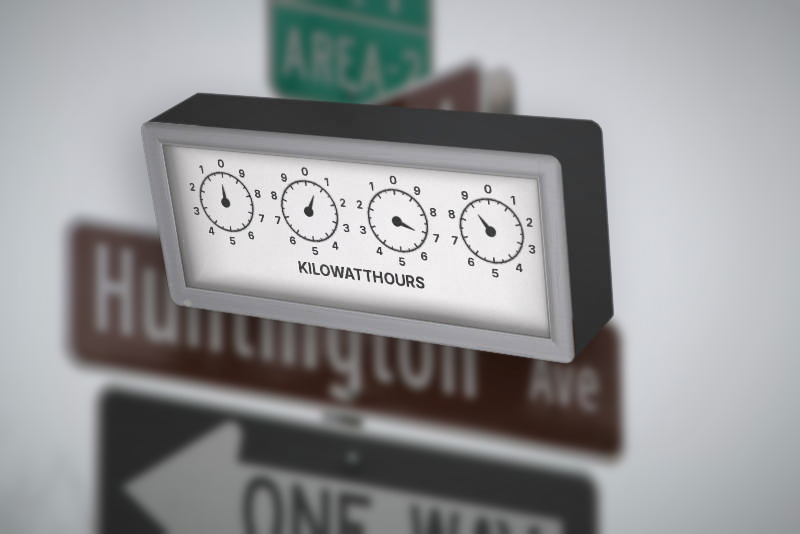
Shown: 69kWh
